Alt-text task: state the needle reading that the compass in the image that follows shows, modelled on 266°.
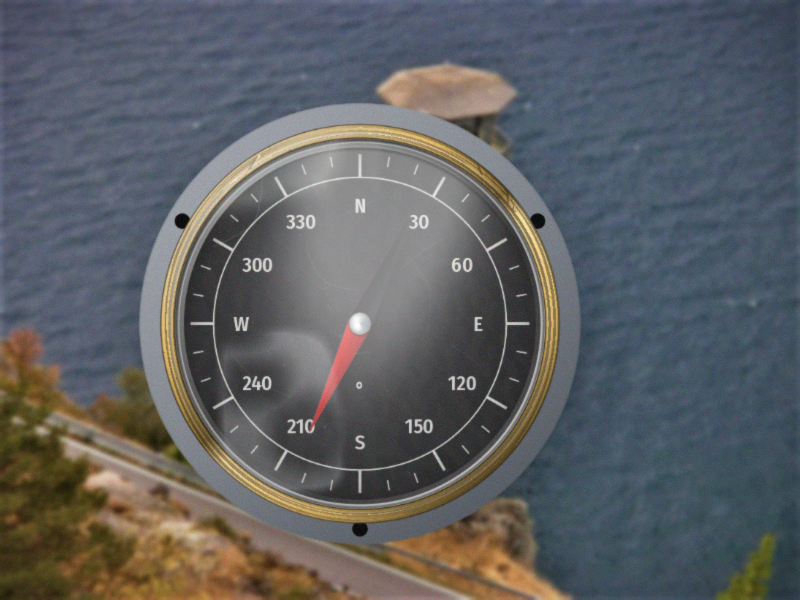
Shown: 205°
